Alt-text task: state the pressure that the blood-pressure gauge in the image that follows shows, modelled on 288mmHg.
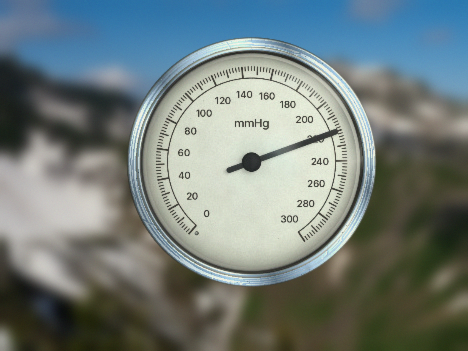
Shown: 220mmHg
